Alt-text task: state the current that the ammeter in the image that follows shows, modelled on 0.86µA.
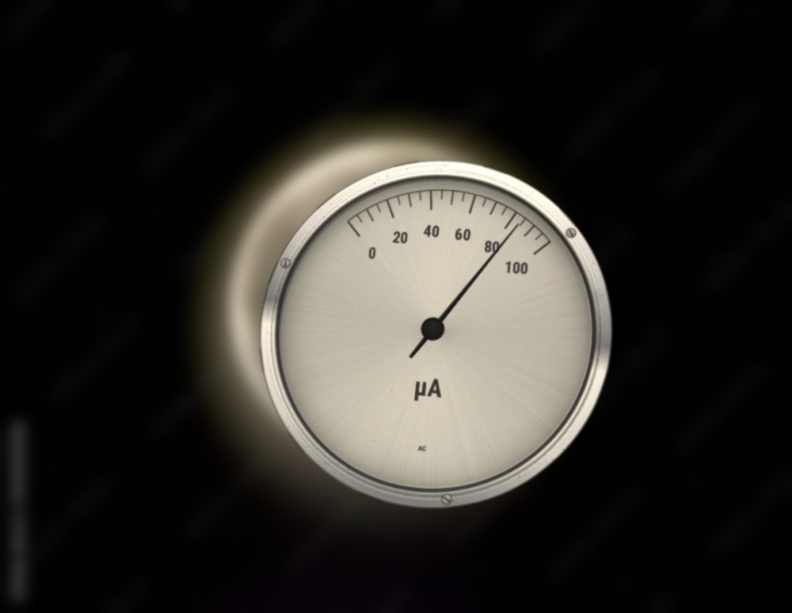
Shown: 85µA
